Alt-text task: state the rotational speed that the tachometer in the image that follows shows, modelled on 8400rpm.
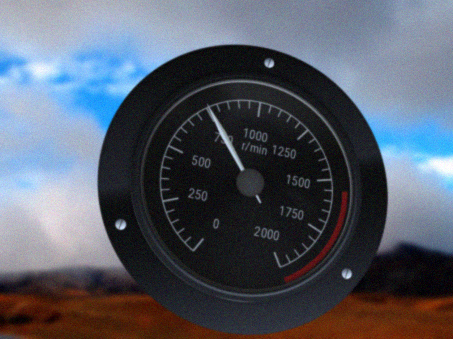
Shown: 750rpm
